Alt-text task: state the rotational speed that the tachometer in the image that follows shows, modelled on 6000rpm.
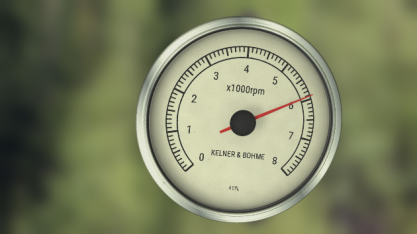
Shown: 5900rpm
